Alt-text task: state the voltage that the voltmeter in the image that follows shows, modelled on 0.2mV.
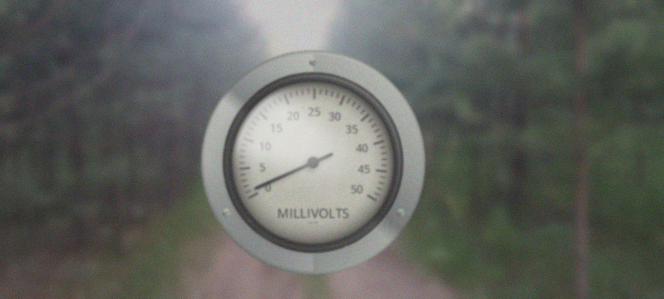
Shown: 1mV
